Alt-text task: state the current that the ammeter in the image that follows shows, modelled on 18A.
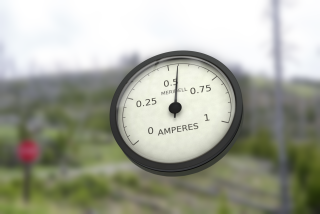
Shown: 0.55A
